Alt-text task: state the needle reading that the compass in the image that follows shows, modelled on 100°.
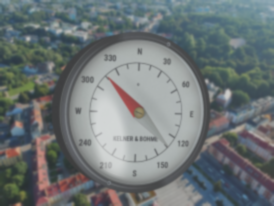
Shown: 315°
